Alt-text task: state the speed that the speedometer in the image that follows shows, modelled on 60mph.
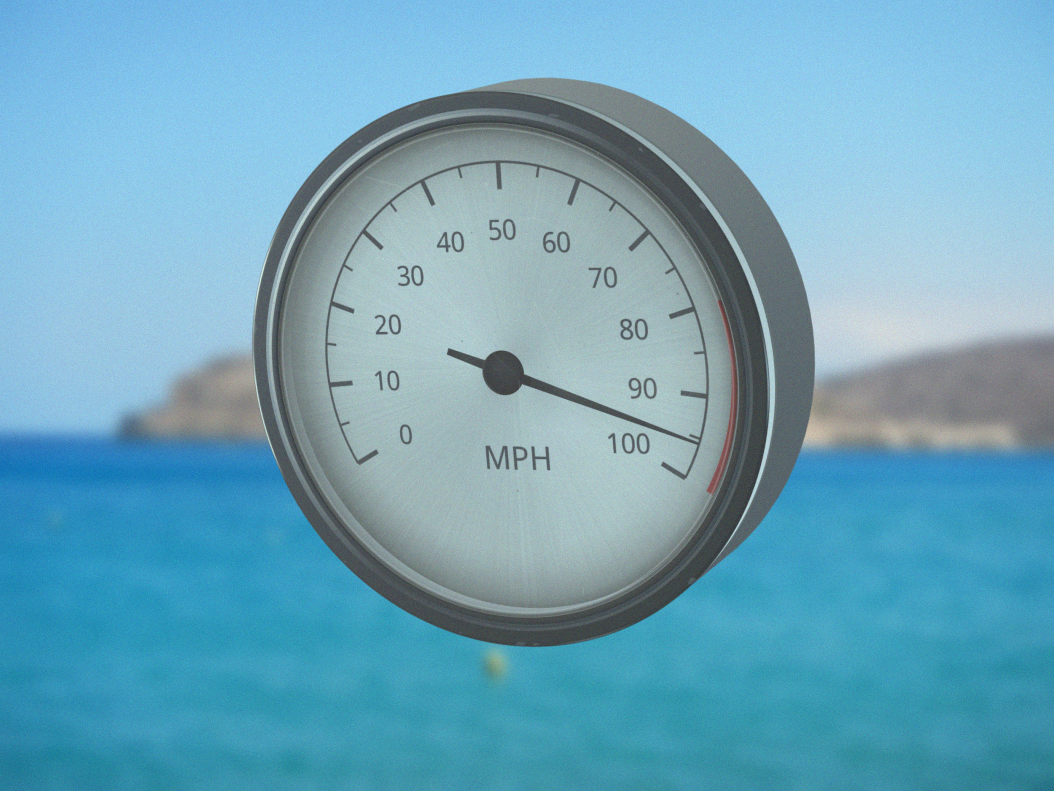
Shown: 95mph
